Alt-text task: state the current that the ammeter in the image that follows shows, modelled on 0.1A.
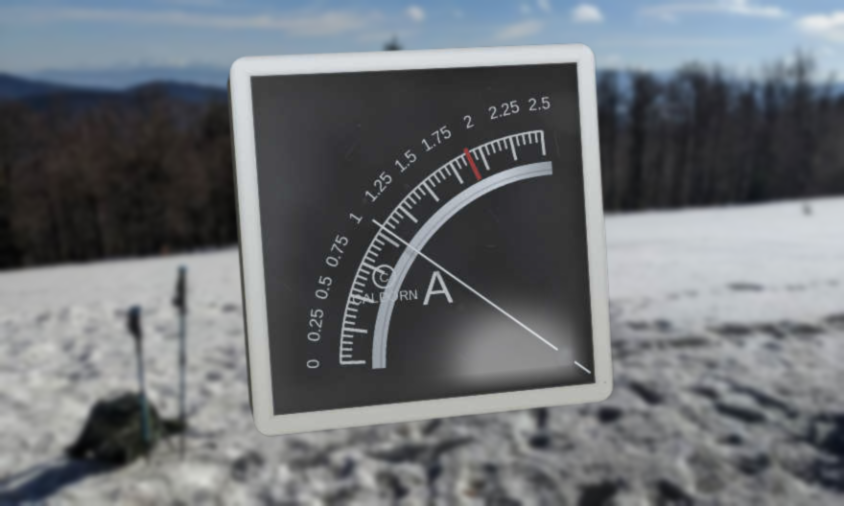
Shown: 1.05A
